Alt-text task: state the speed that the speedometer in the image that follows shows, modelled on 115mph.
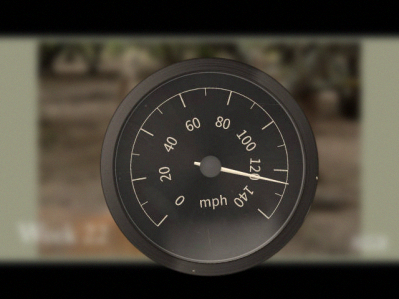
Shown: 125mph
